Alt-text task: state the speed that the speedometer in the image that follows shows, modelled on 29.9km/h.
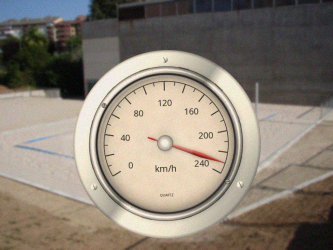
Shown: 230km/h
